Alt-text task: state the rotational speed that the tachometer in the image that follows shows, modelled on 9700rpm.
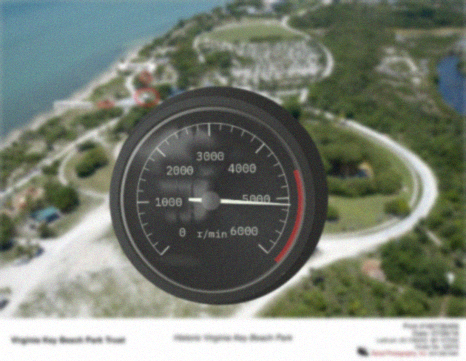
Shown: 5100rpm
